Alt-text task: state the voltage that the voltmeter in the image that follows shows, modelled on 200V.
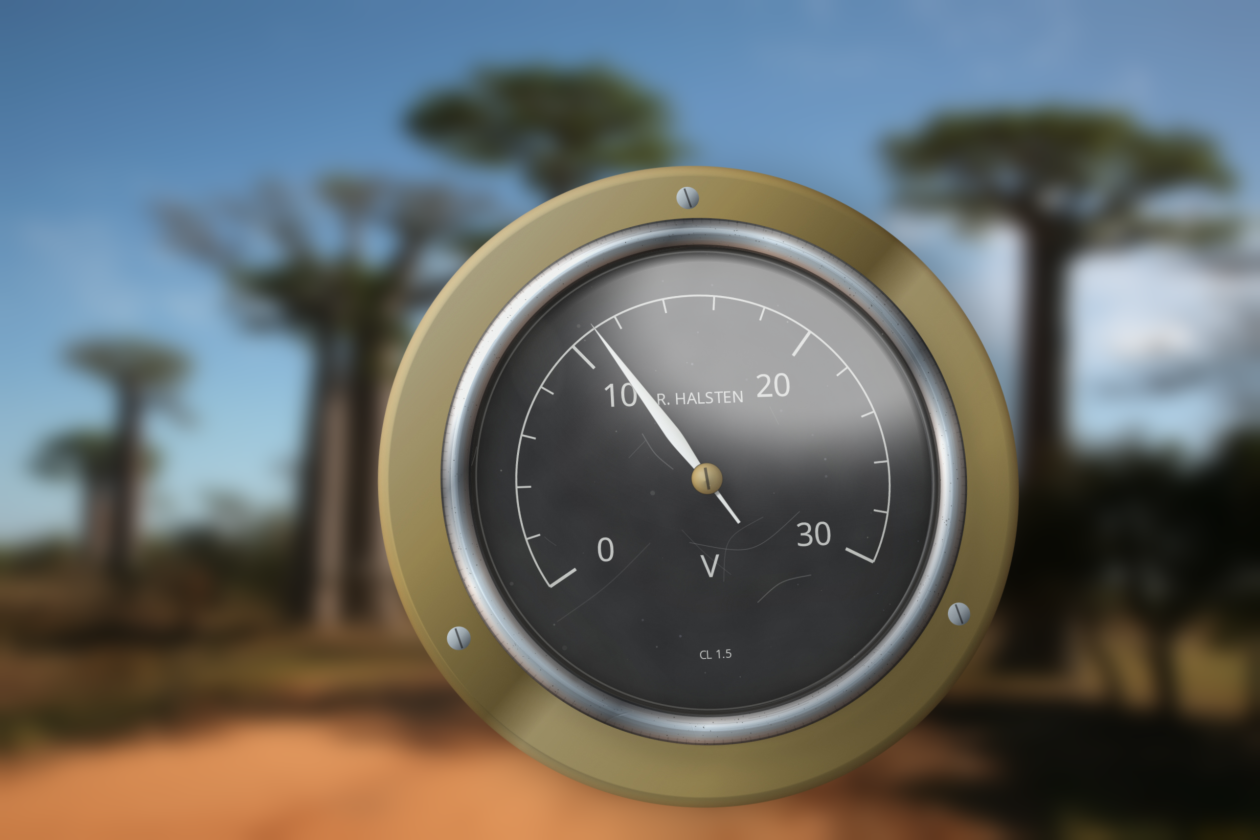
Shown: 11V
